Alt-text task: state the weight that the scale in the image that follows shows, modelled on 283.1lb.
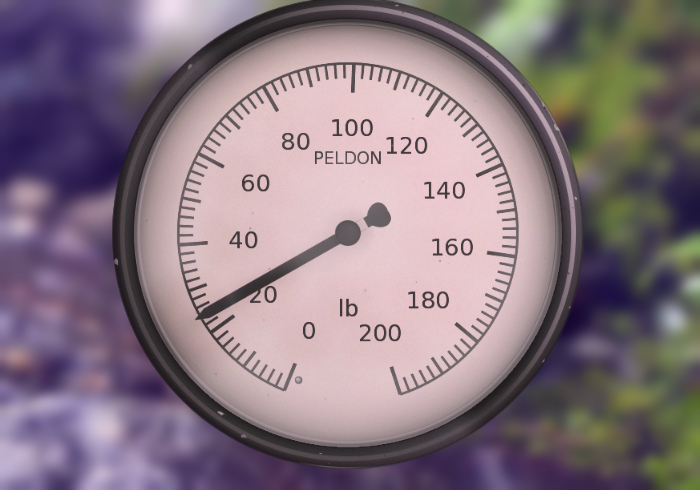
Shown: 24lb
